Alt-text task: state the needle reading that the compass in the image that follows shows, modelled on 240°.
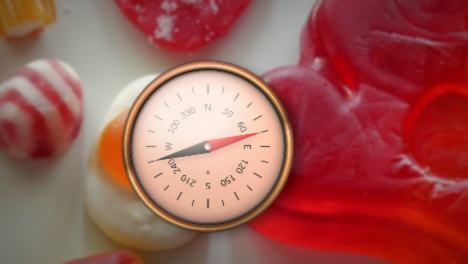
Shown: 75°
